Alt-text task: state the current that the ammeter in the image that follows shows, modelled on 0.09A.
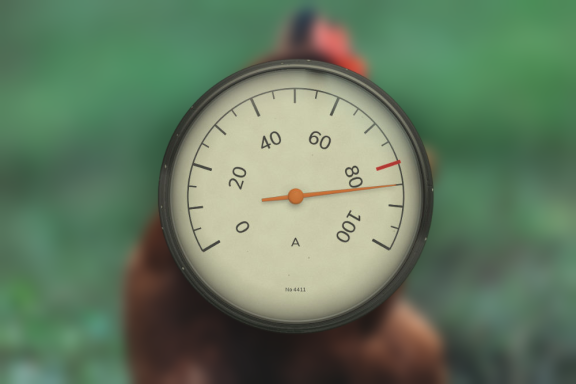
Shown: 85A
